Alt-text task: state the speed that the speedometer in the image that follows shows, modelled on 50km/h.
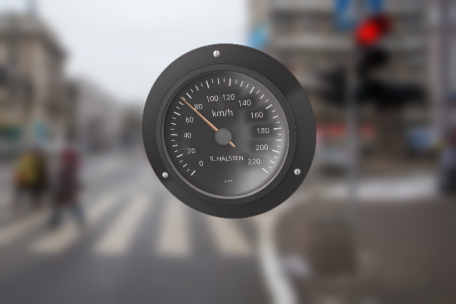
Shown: 75km/h
